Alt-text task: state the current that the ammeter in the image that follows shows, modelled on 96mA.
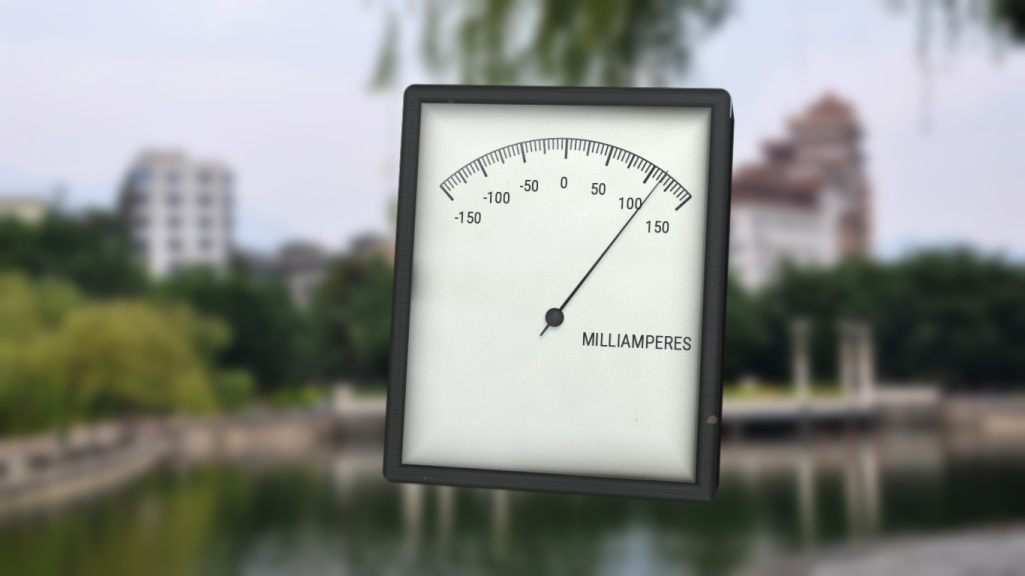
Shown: 115mA
